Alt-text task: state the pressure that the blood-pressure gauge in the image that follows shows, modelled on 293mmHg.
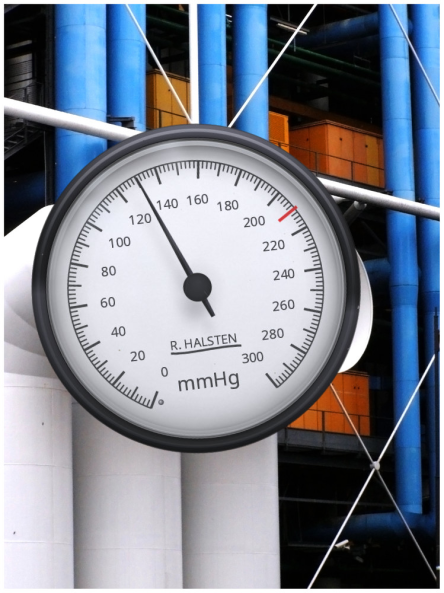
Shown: 130mmHg
